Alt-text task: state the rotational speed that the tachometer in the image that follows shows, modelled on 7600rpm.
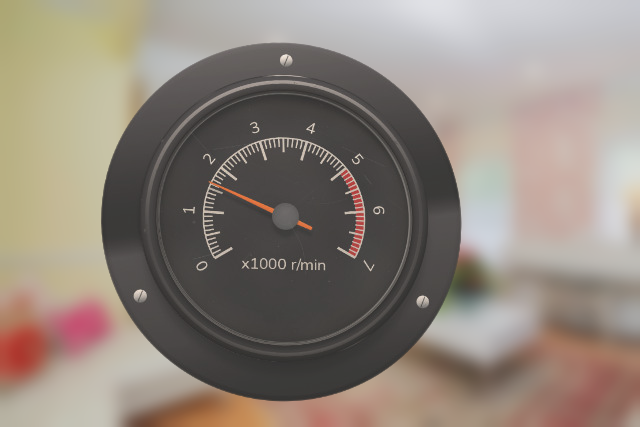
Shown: 1600rpm
